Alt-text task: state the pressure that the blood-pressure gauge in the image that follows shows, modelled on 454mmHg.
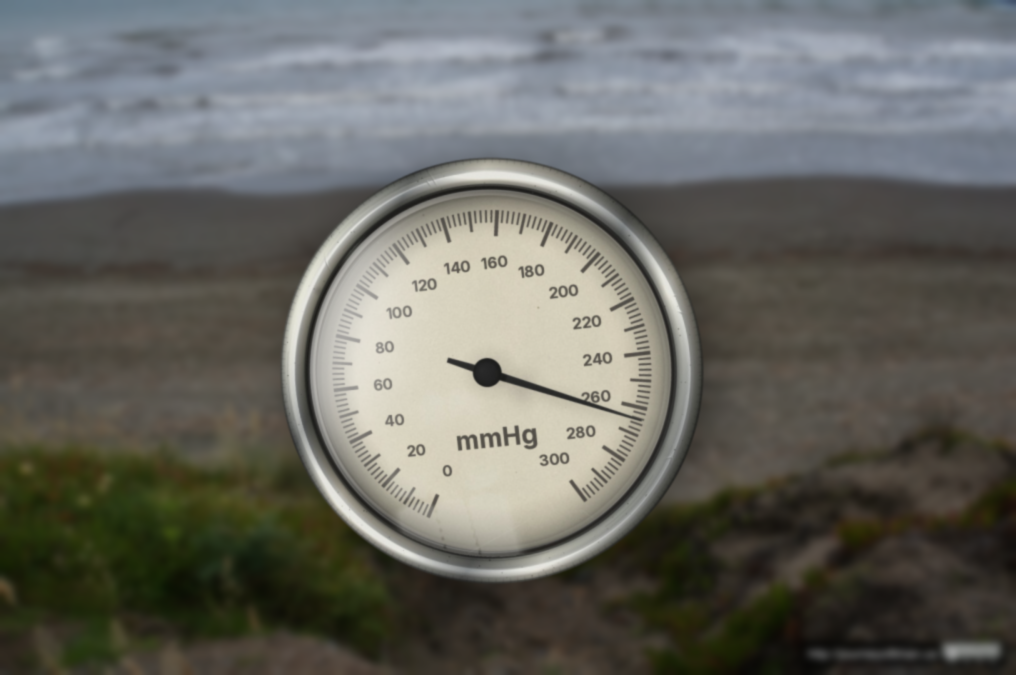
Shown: 264mmHg
